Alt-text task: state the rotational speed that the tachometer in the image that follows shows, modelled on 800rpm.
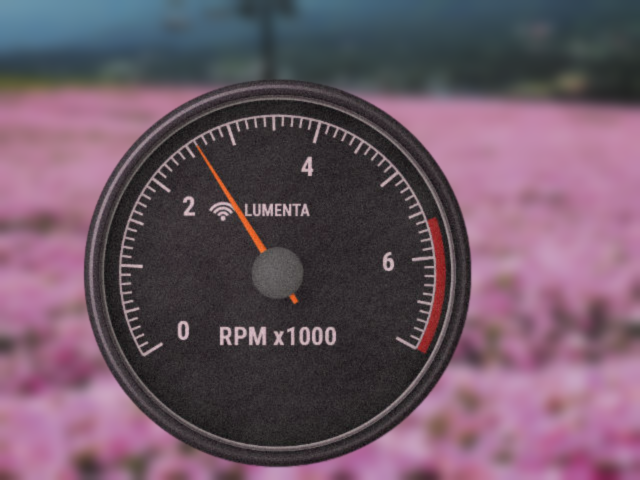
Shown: 2600rpm
